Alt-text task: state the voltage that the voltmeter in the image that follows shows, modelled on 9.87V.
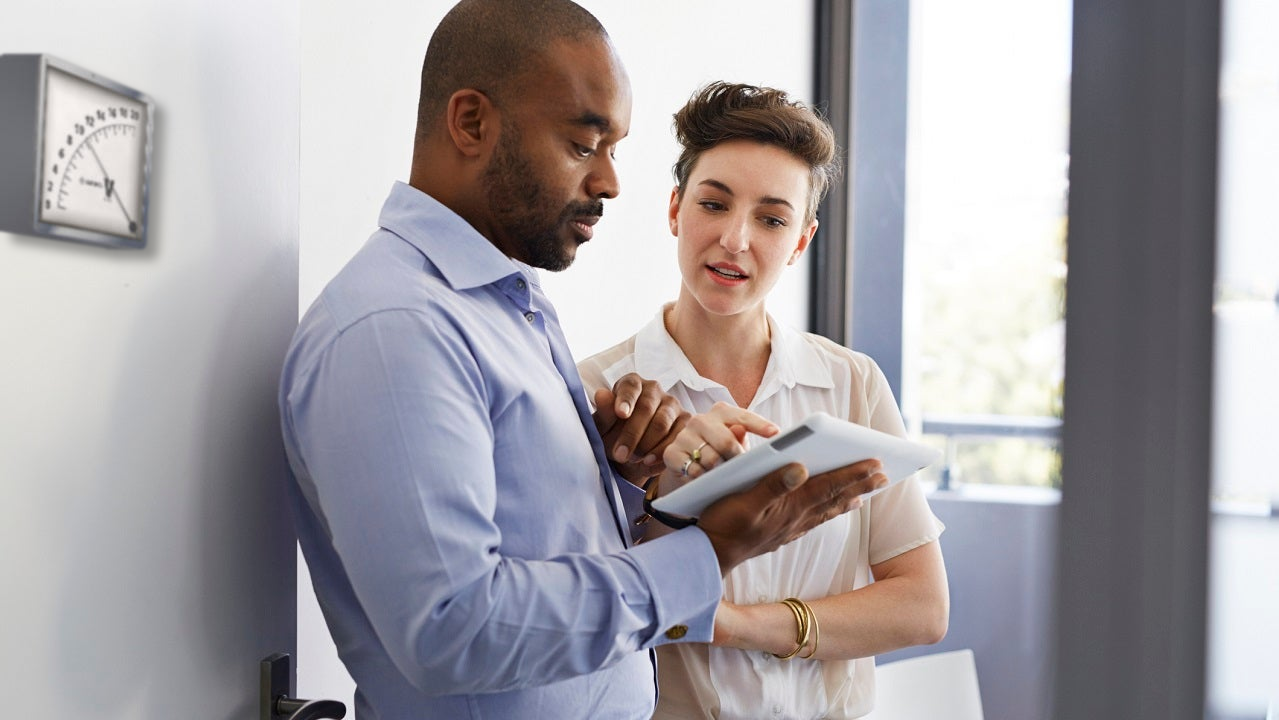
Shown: 10V
